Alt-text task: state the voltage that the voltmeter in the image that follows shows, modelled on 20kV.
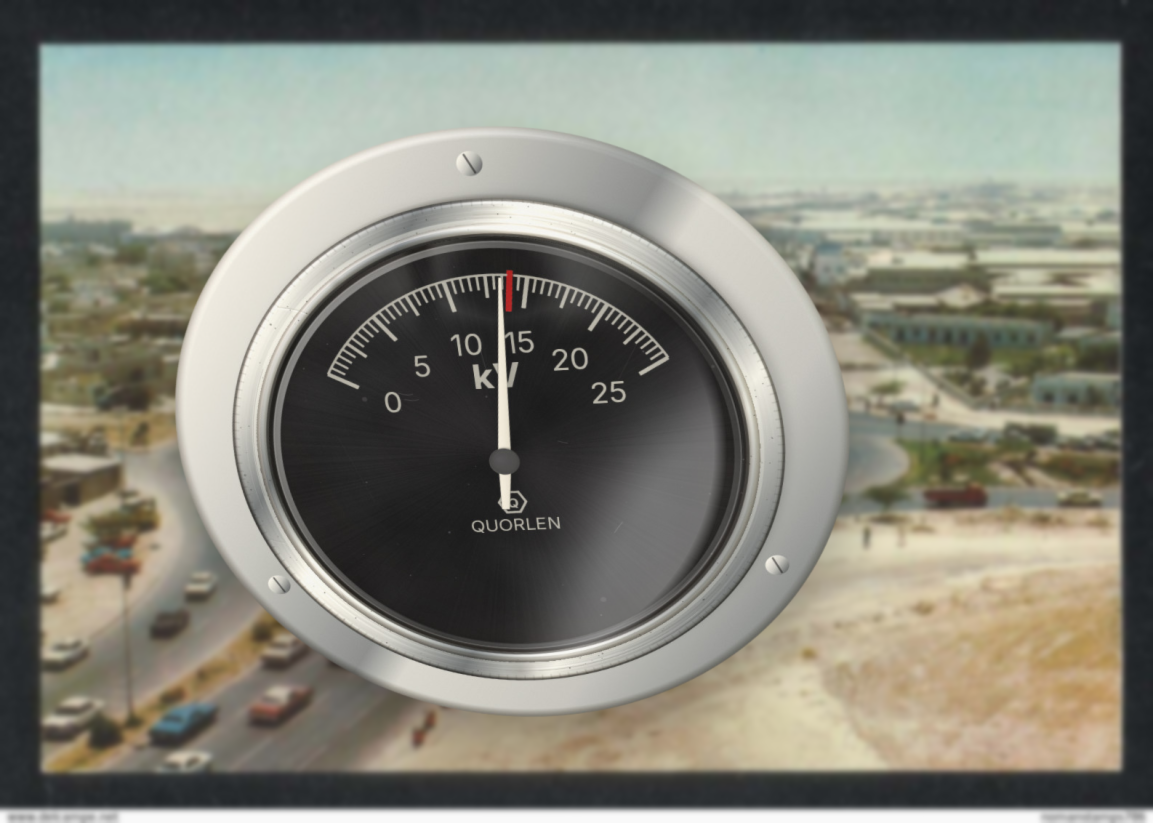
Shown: 13.5kV
